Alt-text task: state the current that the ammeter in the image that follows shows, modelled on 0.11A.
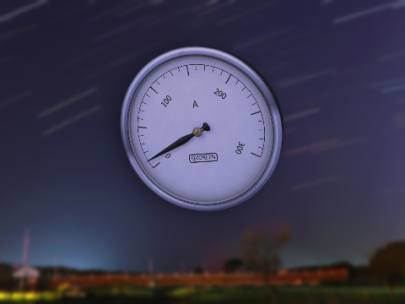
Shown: 10A
